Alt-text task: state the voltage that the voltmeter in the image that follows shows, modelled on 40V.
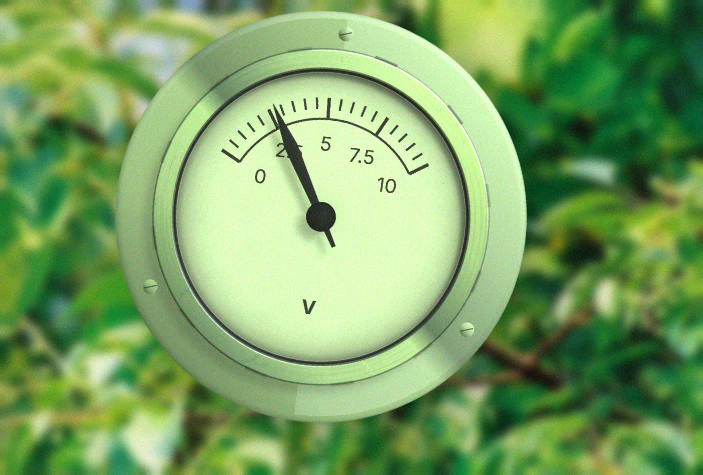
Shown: 2.75V
